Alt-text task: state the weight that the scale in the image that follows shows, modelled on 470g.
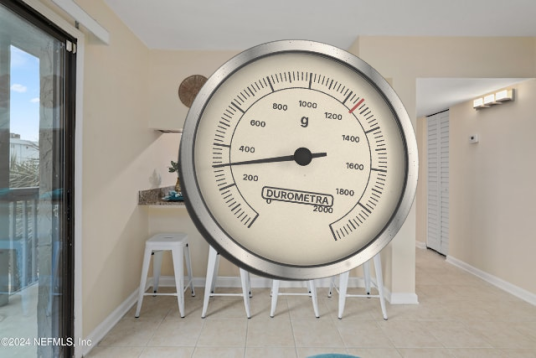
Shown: 300g
